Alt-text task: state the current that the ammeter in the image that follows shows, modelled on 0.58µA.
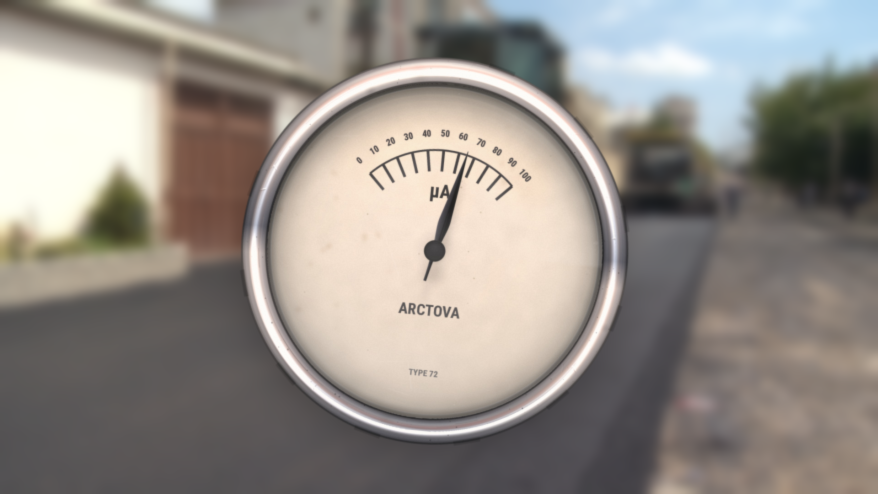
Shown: 65µA
